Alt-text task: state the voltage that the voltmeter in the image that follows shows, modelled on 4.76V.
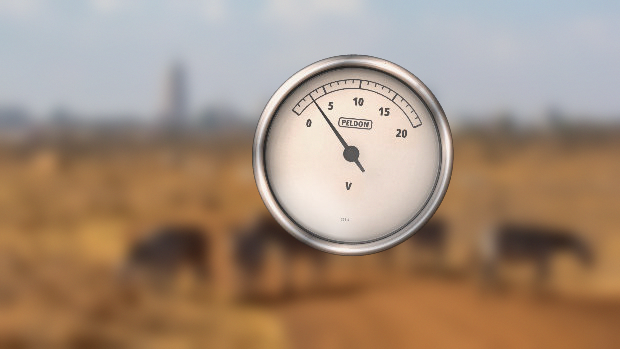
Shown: 3V
